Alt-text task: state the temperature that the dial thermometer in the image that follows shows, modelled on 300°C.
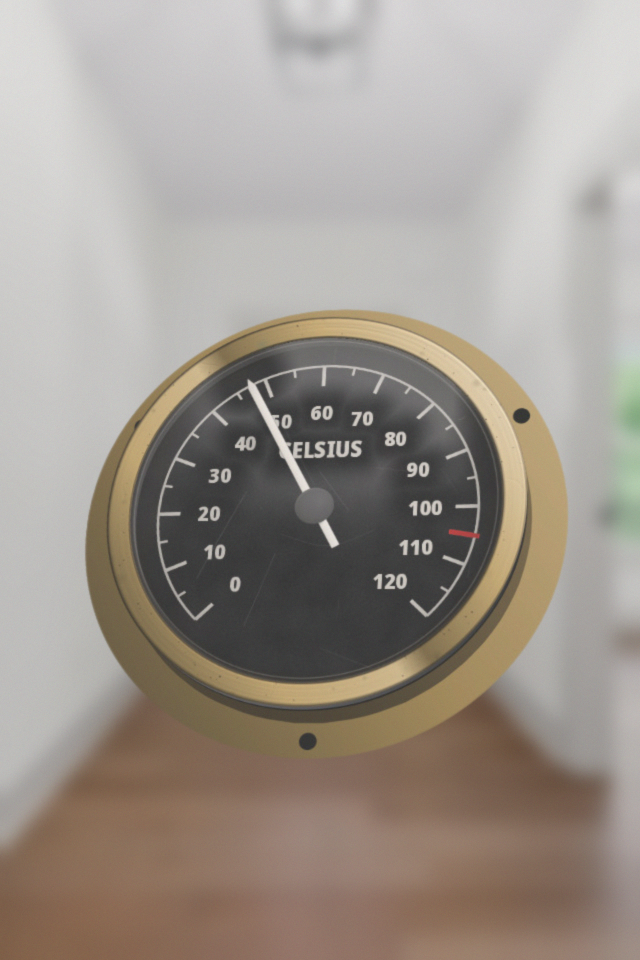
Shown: 47.5°C
